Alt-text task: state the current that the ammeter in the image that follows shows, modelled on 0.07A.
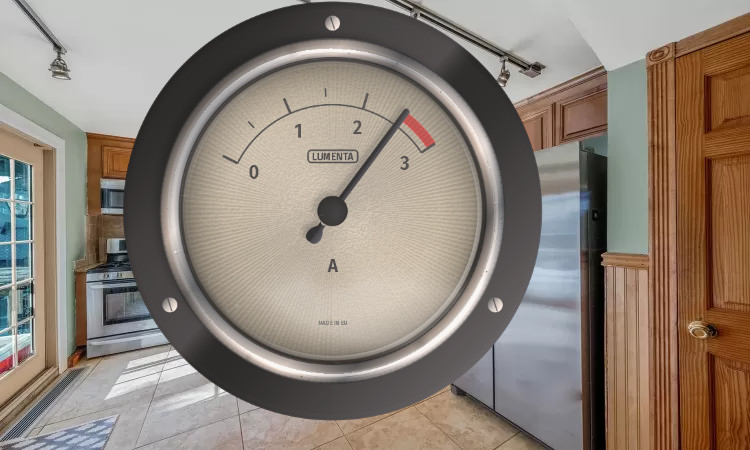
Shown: 2.5A
